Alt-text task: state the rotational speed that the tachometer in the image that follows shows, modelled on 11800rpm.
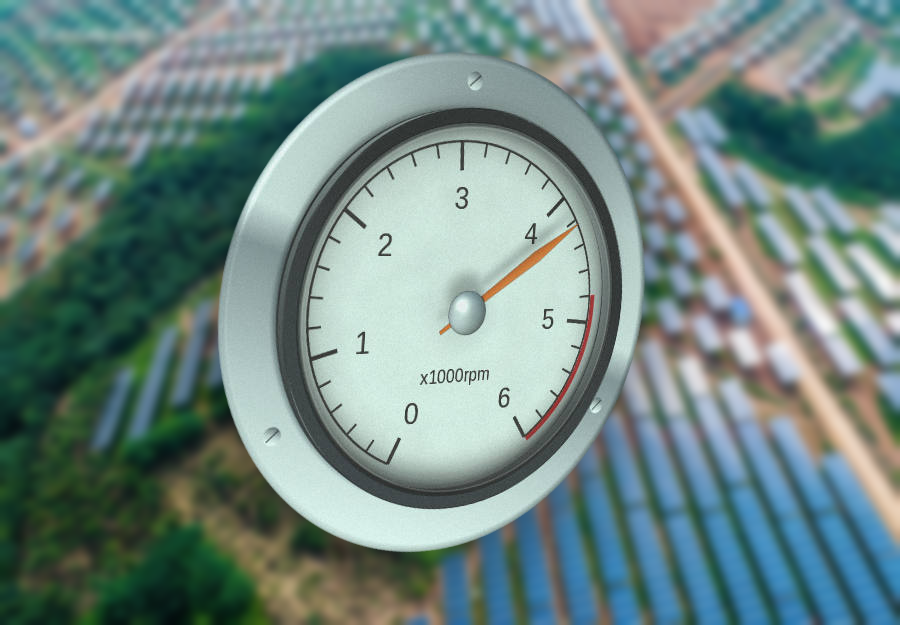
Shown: 4200rpm
